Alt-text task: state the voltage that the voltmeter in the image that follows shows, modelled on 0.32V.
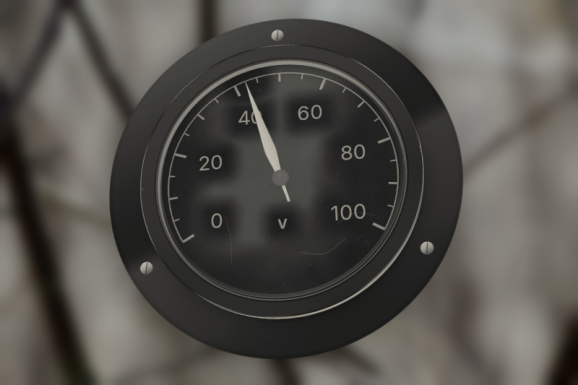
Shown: 42.5V
